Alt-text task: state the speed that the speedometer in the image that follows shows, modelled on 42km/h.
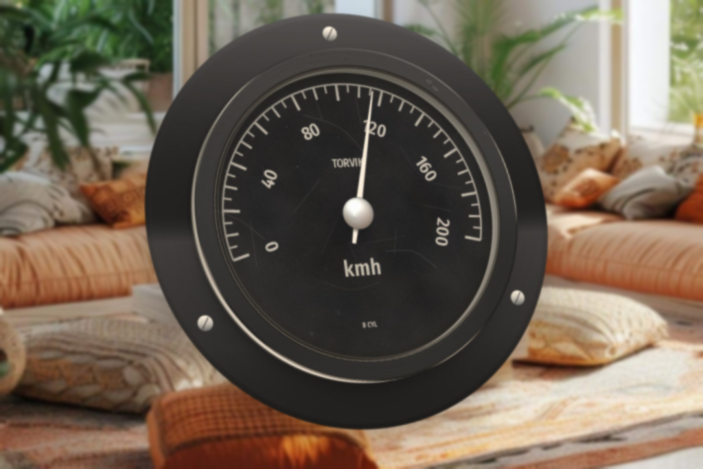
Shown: 115km/h
